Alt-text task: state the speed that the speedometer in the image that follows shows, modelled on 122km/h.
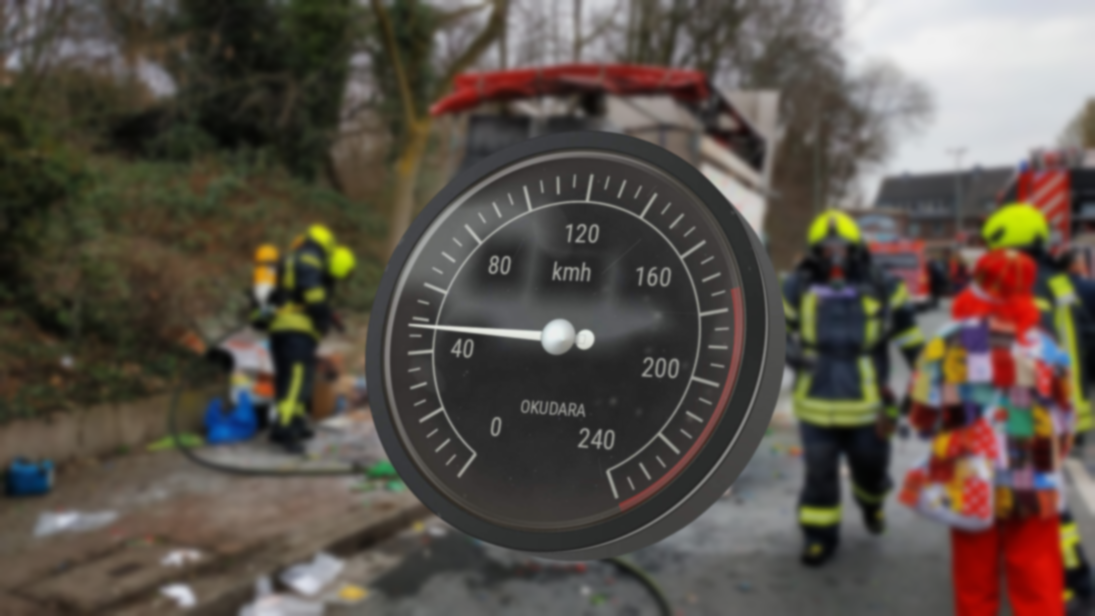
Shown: 47.5km/h
